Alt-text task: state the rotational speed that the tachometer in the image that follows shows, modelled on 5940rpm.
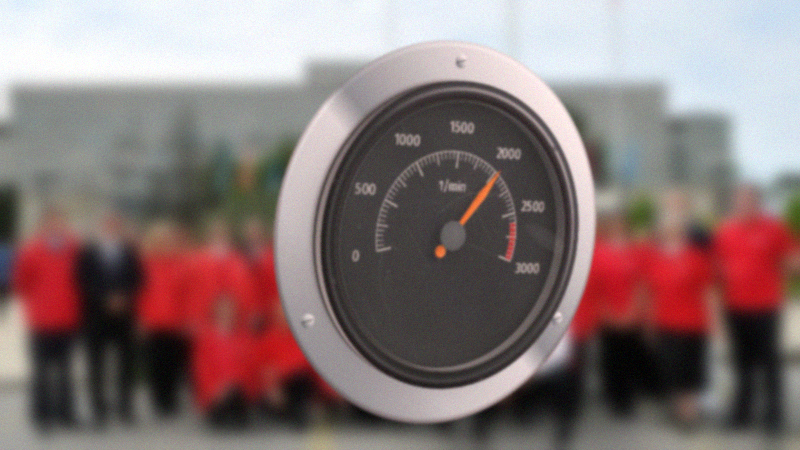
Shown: 2000rpm
